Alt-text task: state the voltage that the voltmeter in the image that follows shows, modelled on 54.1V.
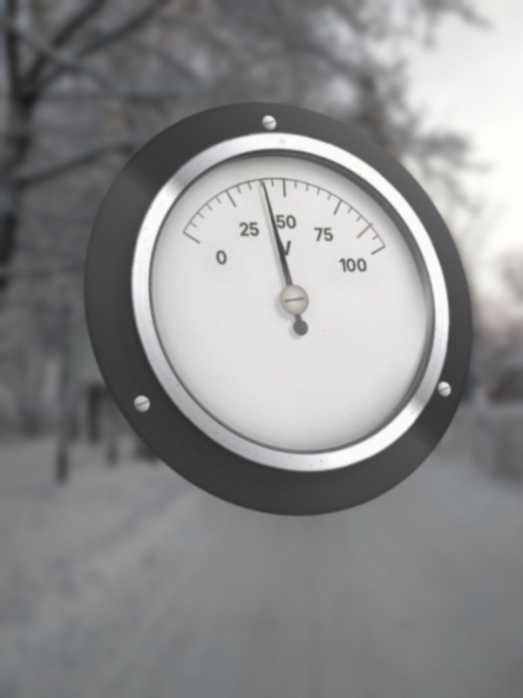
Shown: 40V
